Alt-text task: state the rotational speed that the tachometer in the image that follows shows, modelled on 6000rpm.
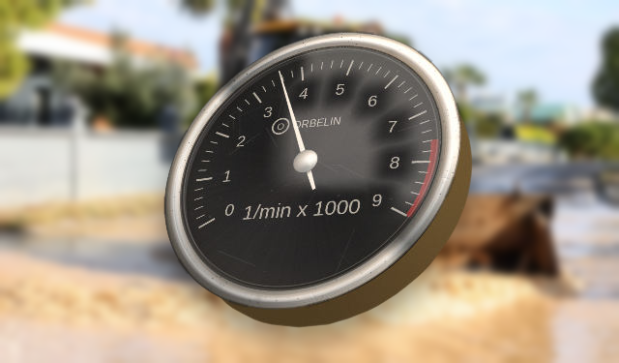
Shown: 3600rpm
